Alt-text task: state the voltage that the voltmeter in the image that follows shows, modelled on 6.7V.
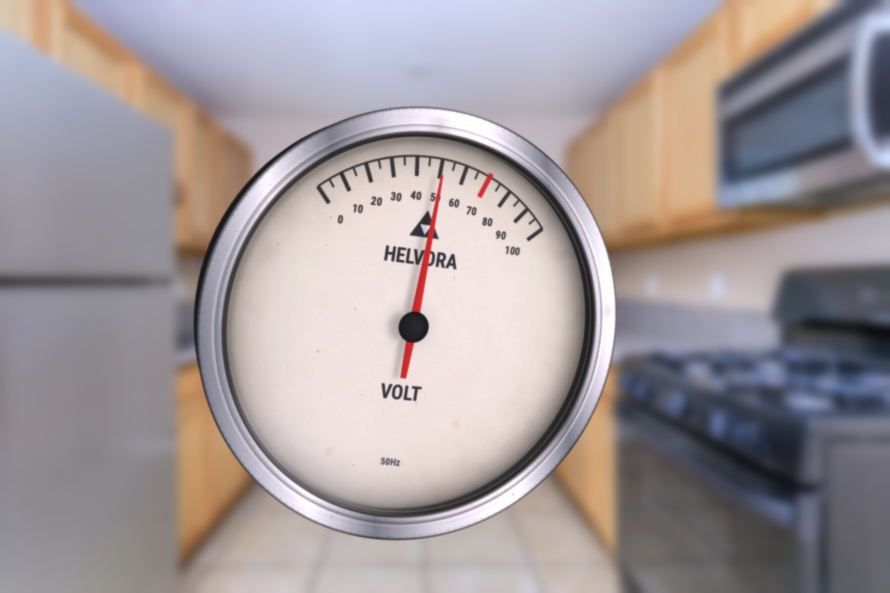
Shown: 50V
